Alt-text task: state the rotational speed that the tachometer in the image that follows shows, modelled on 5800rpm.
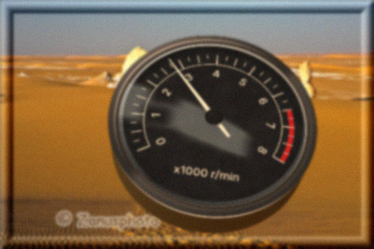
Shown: 2750rpm
